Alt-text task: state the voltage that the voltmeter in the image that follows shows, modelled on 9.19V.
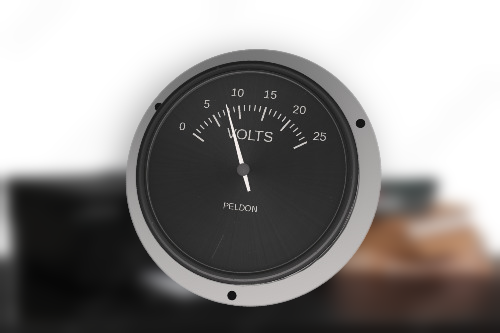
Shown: 8V
